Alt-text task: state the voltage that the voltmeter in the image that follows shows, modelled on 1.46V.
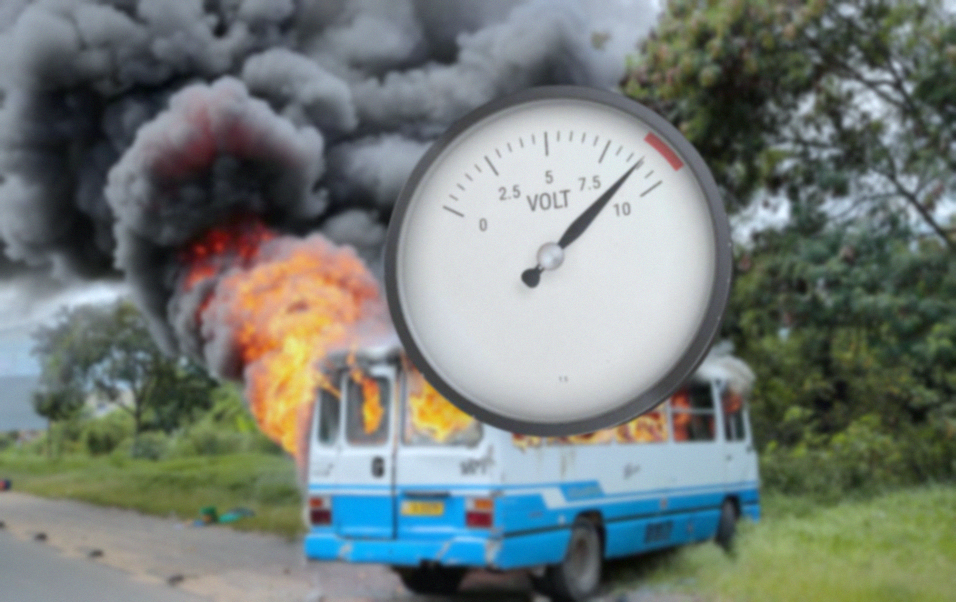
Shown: 9V
